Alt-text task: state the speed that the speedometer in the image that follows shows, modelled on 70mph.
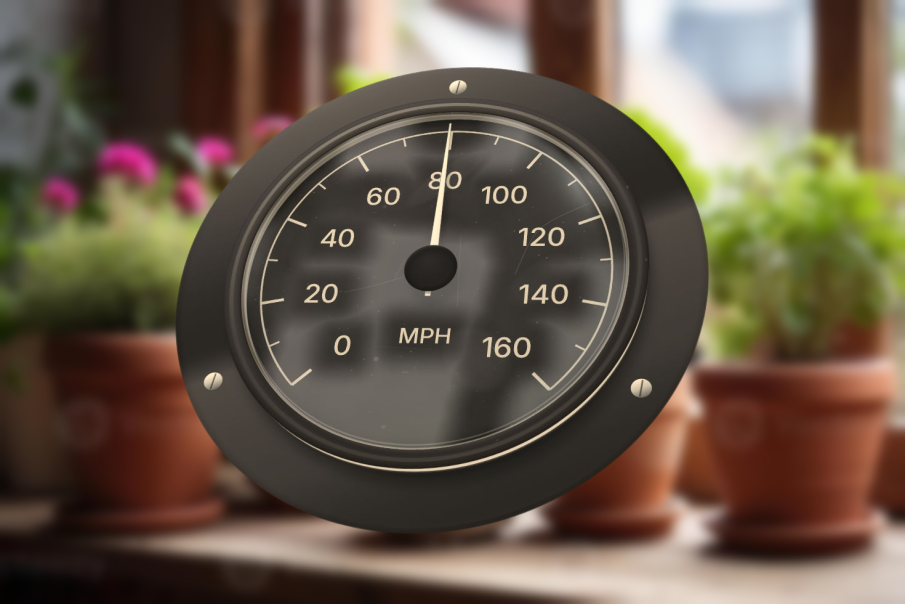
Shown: 80mph
